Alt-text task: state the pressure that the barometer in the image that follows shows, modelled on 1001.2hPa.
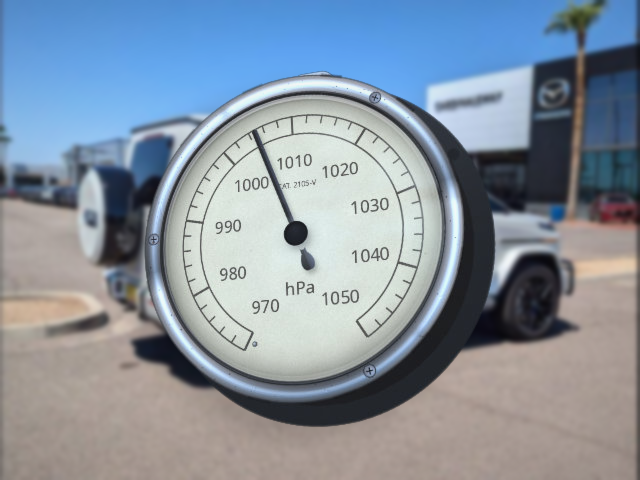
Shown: 1005hPa
